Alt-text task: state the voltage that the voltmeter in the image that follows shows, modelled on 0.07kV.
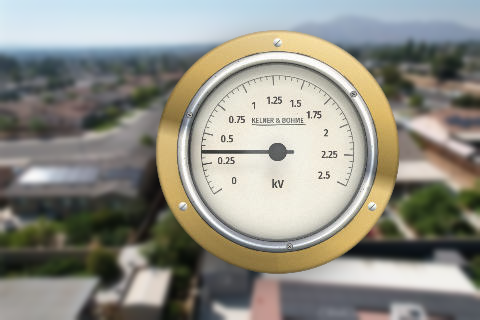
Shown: 0.35kV
